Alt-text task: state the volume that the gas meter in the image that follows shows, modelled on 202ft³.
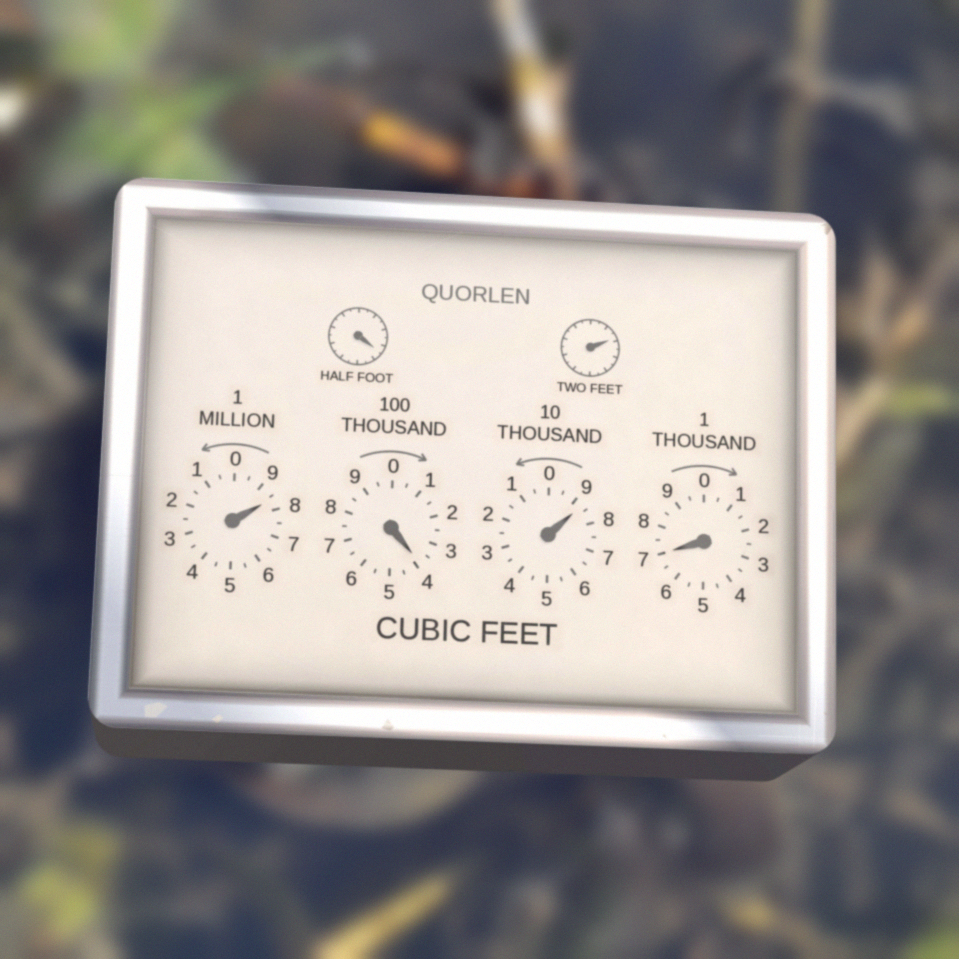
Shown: 838700ft³
